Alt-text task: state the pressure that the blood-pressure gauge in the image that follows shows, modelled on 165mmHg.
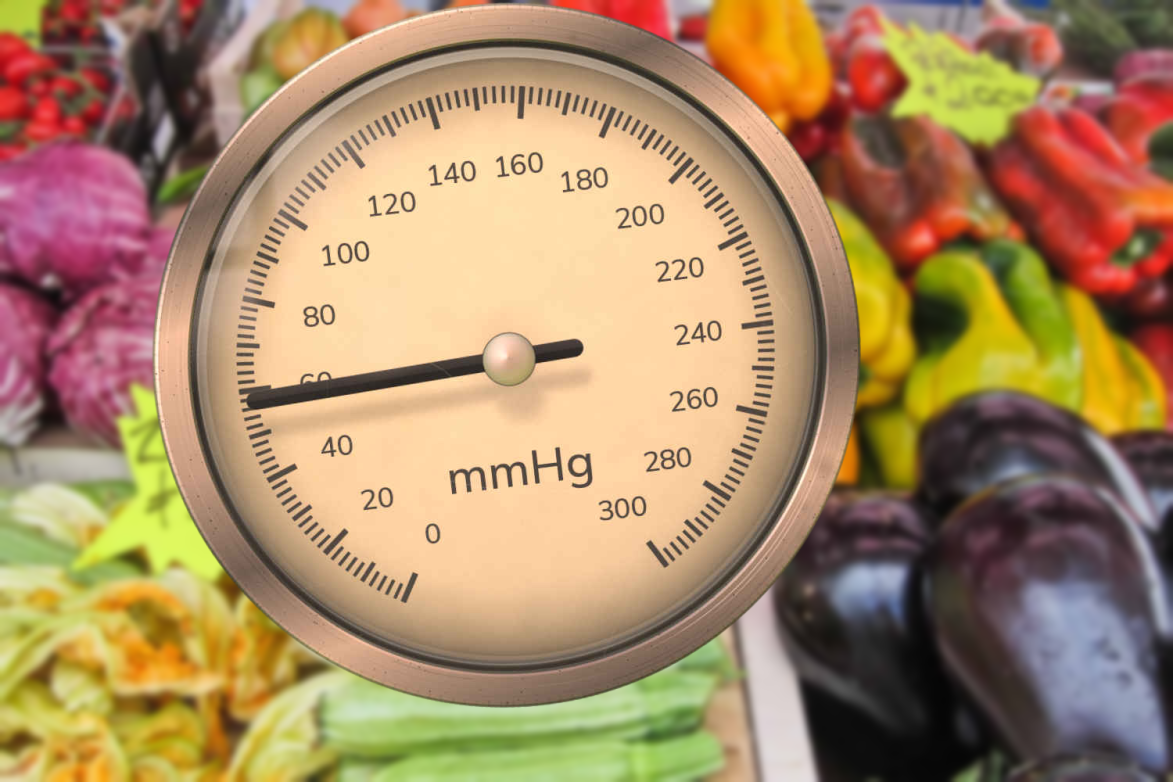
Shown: 58mmHg
